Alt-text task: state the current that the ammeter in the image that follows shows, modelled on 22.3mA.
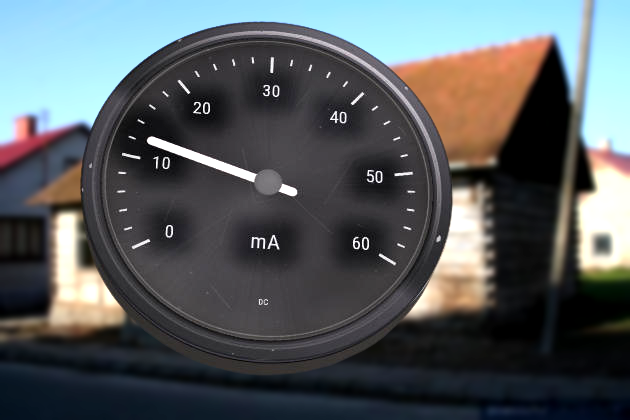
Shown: 12mA
